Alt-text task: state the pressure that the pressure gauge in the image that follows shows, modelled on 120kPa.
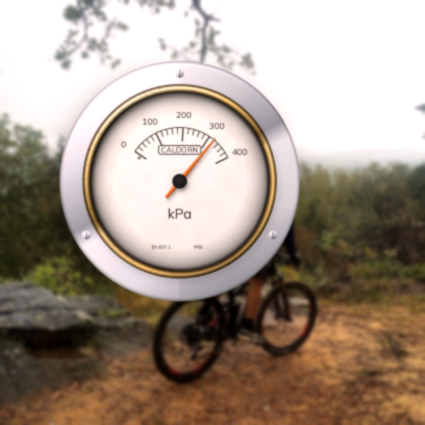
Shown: 320kPa
